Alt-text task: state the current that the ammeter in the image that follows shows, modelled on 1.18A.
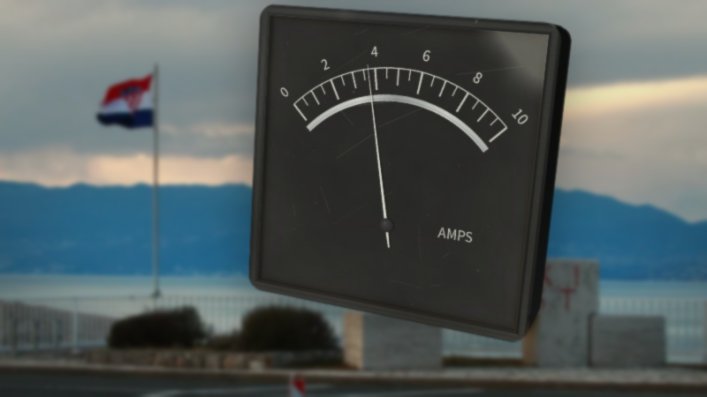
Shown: 3.75A
